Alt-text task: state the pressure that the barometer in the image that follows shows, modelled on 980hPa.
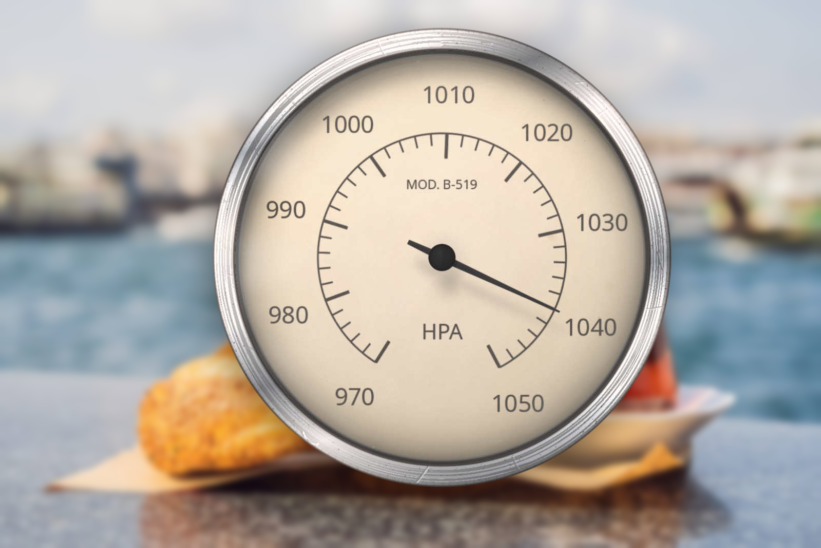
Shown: 1040hPa
